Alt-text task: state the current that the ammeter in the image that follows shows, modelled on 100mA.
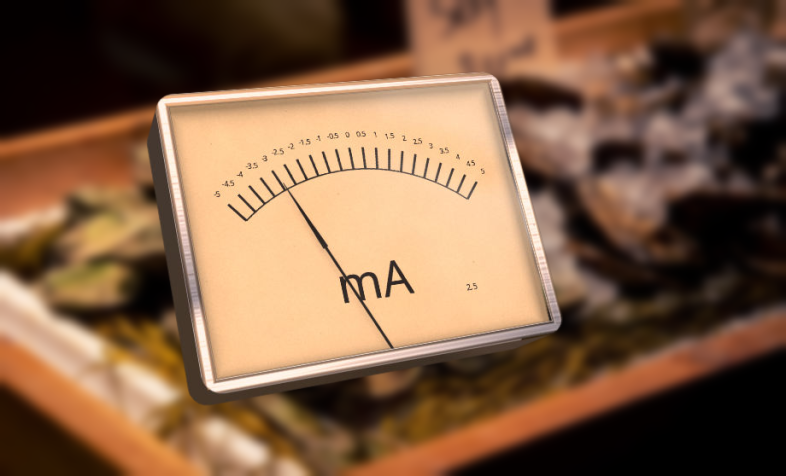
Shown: -3mA
